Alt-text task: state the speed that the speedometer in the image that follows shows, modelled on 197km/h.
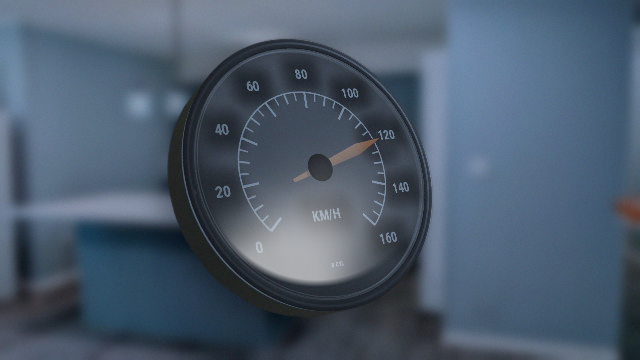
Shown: 120km/h
